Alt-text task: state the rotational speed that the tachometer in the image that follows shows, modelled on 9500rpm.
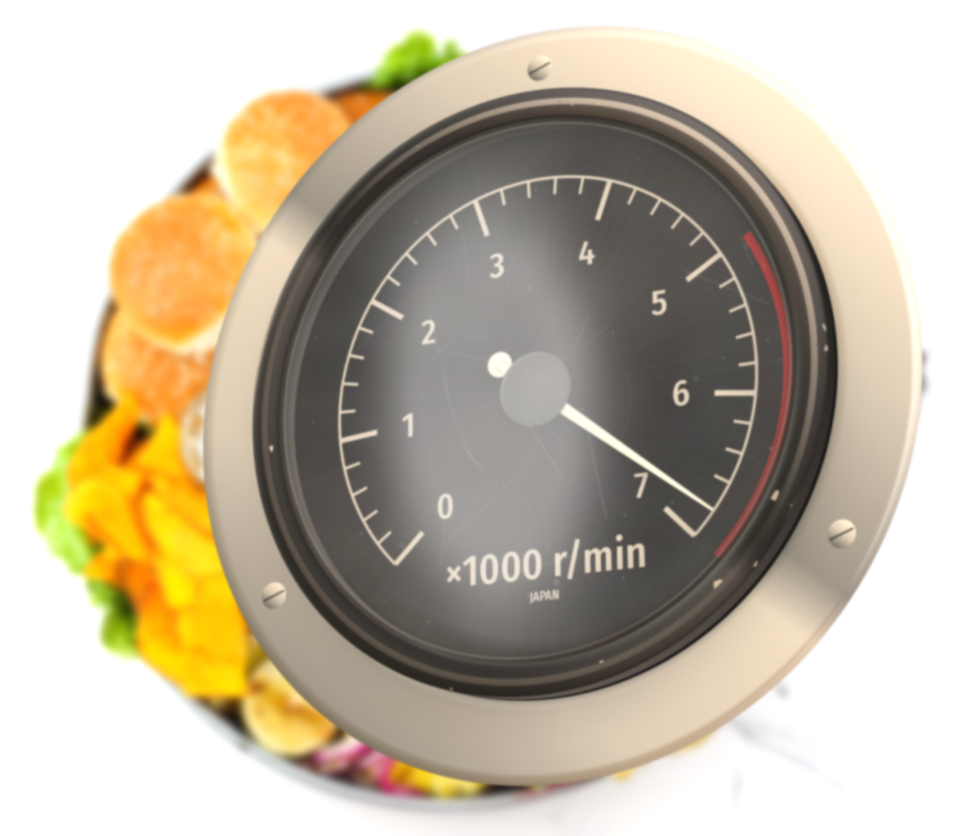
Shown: 6800rpm
